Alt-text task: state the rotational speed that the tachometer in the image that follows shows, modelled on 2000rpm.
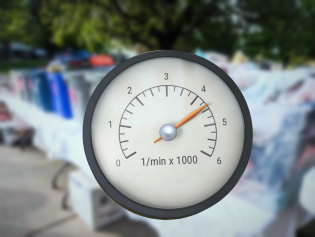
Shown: 4375rpm
